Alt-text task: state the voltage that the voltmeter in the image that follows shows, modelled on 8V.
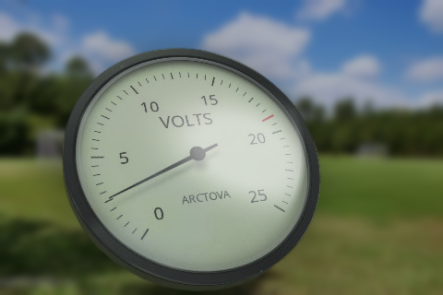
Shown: 2.5V
